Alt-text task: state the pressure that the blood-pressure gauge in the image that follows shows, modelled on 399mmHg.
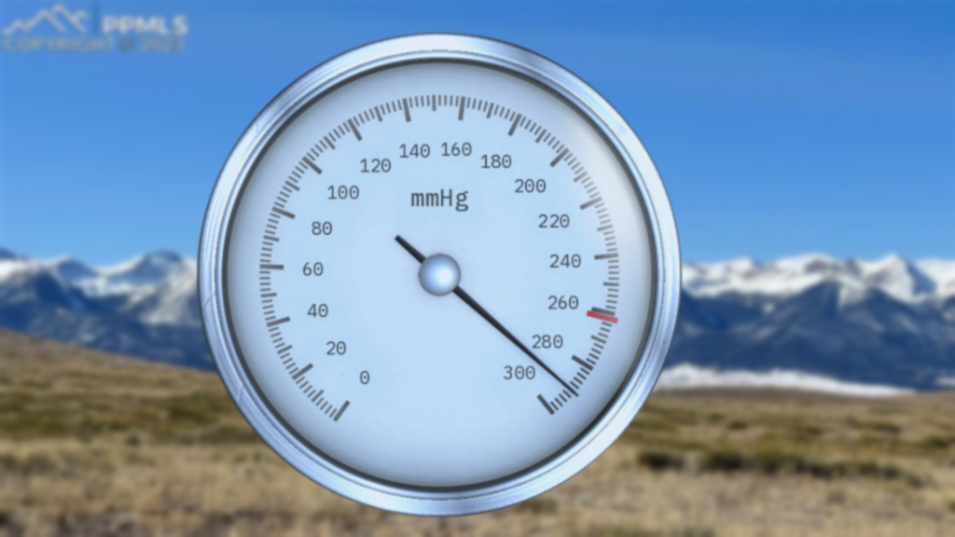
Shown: 290mmHg
